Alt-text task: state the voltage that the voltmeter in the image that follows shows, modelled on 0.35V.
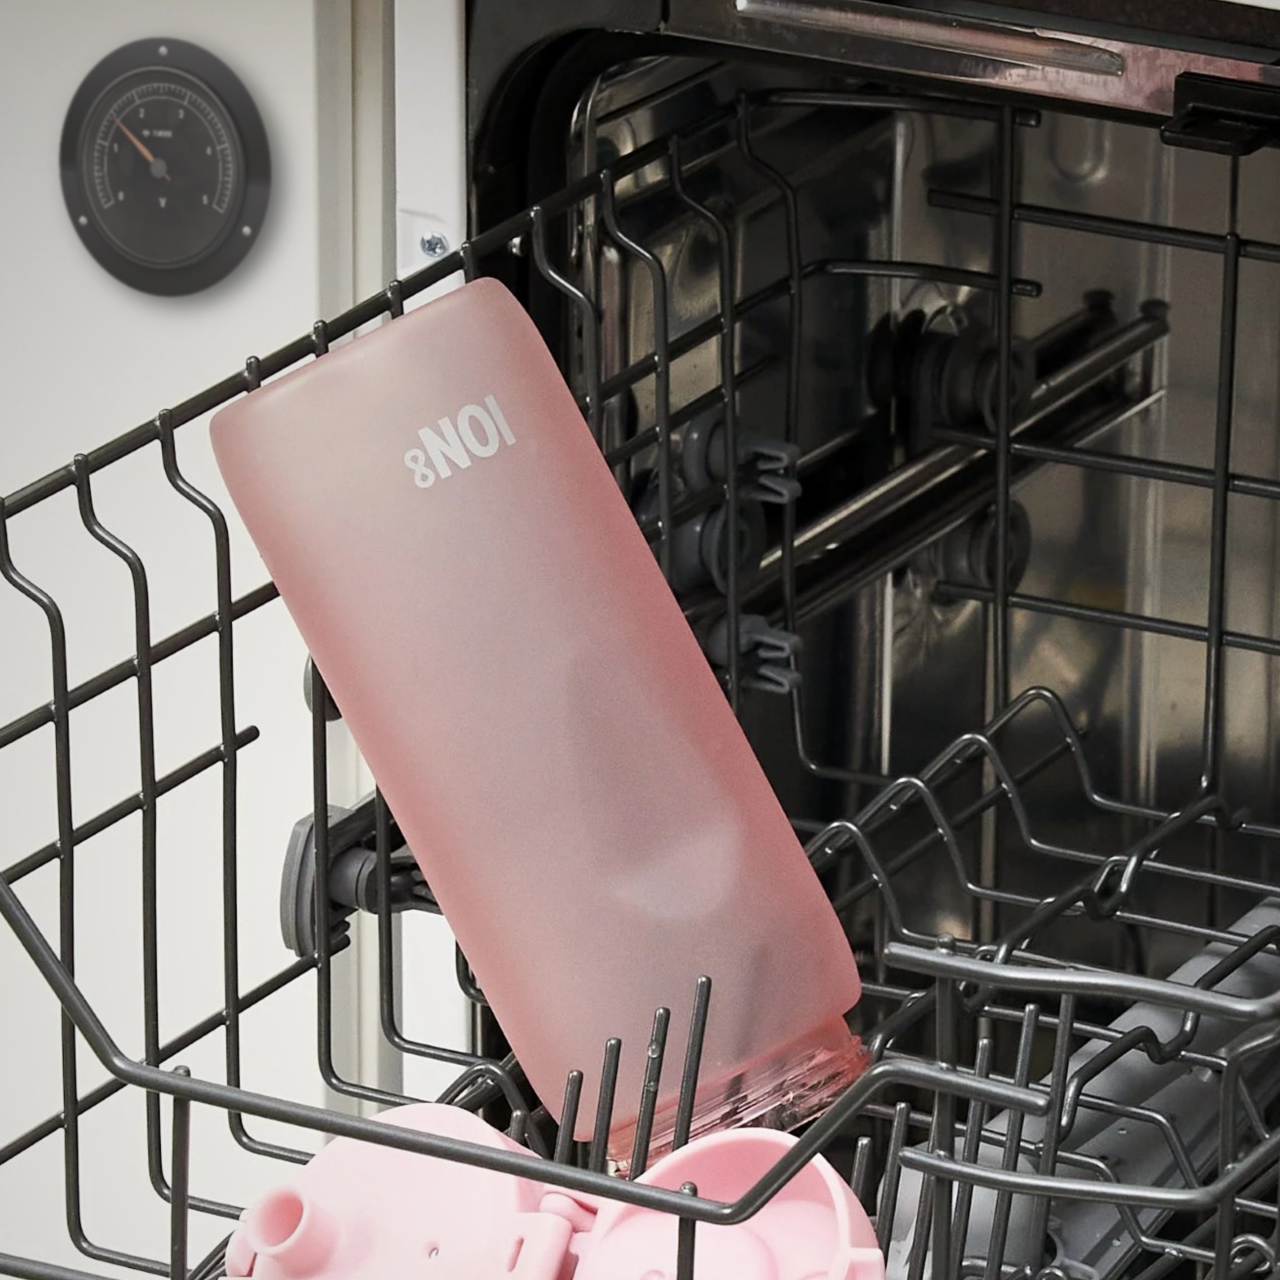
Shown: 1.5V
